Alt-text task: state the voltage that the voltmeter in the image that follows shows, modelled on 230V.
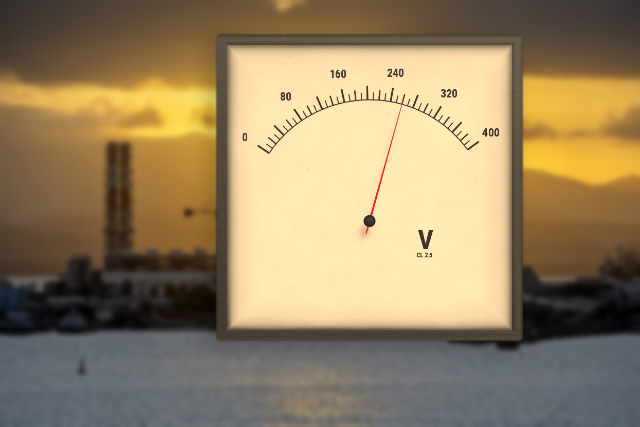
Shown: 260V
